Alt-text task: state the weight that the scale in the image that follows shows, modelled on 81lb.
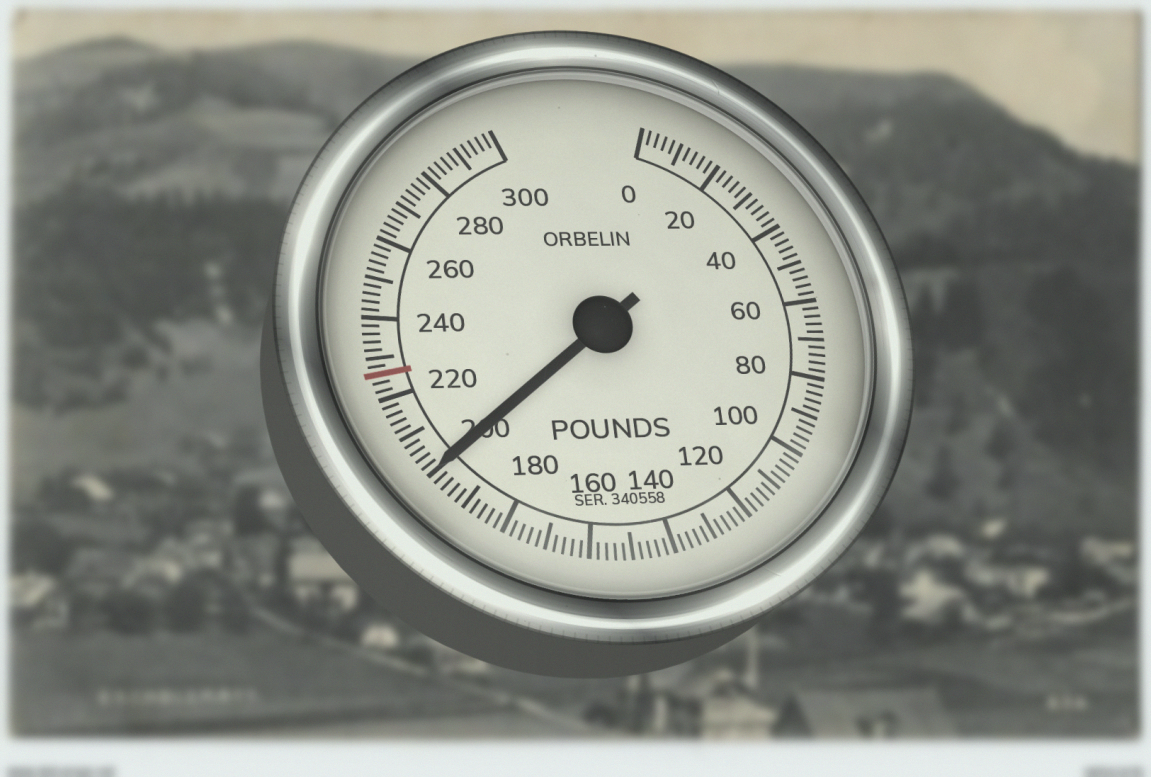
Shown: 200lb
